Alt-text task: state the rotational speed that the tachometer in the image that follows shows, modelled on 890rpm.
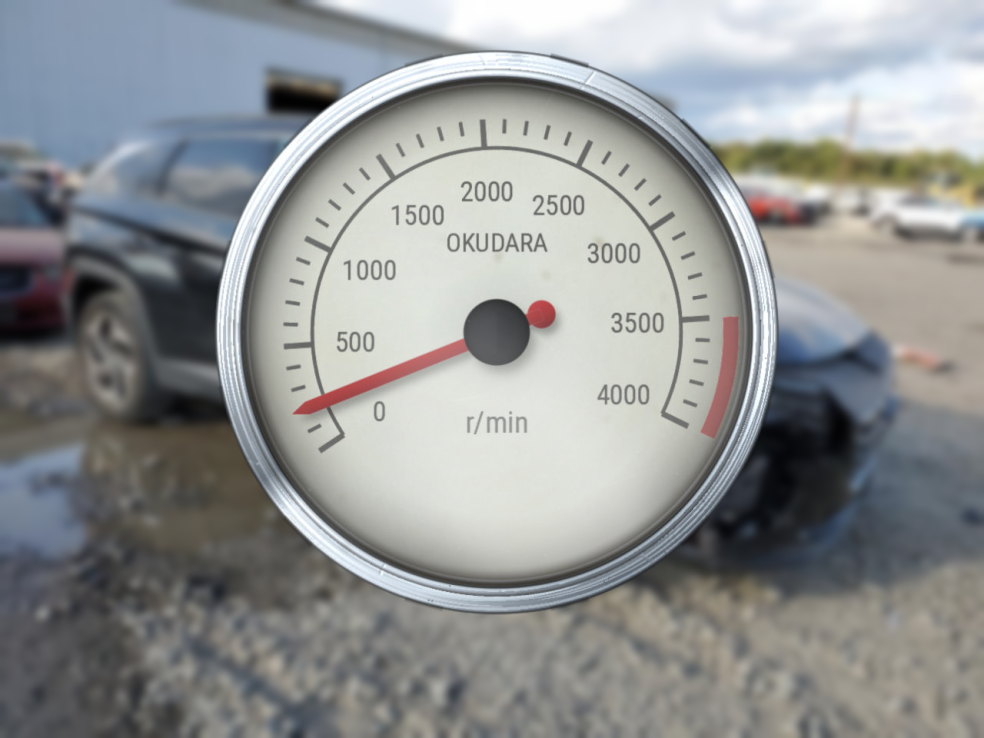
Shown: 200rpm
